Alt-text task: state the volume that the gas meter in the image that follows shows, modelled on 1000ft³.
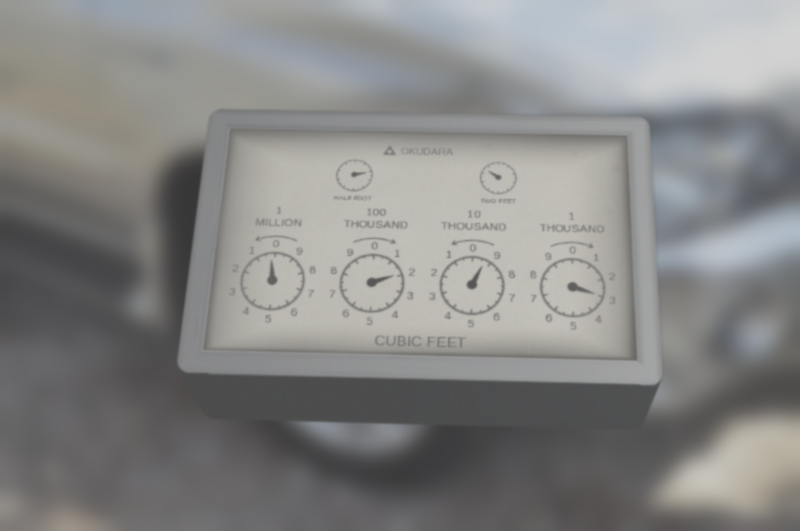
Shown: 19300ft³
